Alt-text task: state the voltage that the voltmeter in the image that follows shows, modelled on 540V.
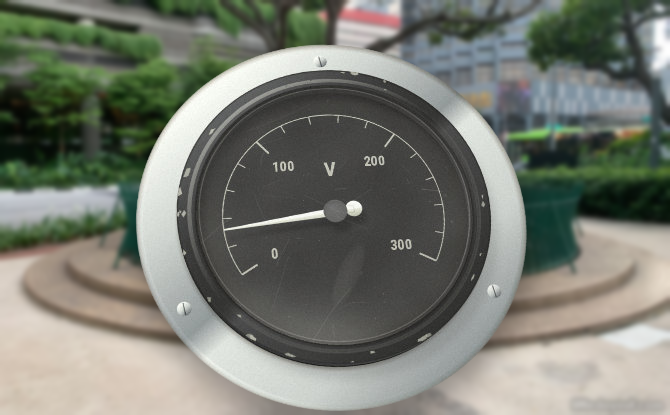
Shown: 30V
